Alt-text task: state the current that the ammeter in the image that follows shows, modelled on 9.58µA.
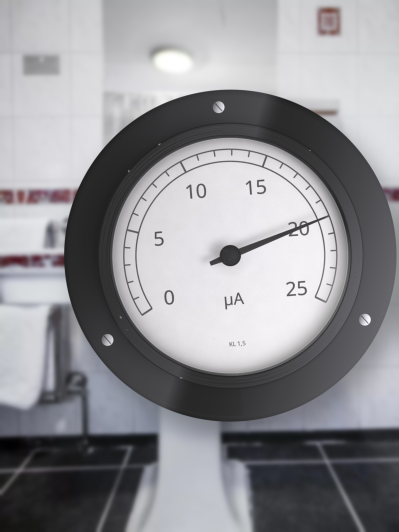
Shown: 20µA
